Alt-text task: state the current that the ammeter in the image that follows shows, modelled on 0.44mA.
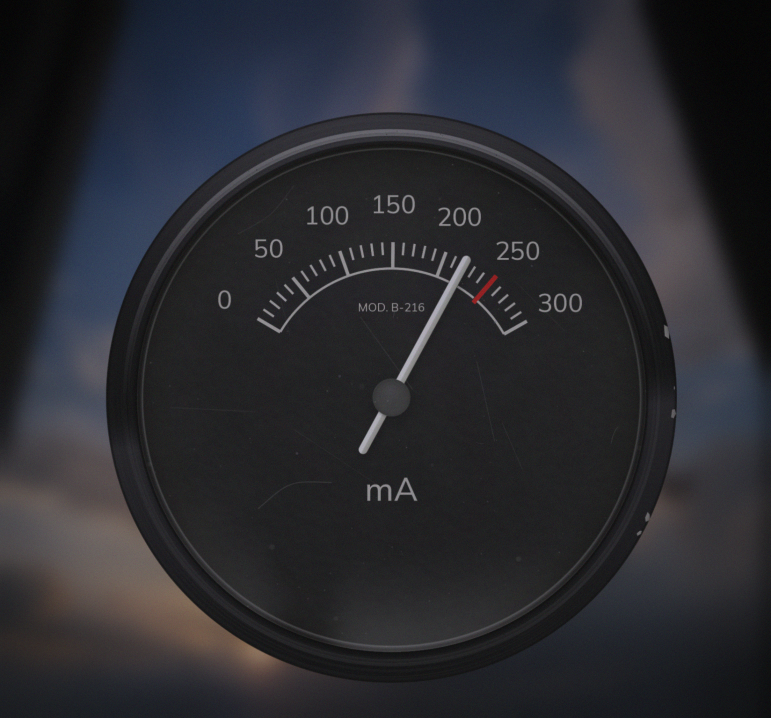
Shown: 220mA
